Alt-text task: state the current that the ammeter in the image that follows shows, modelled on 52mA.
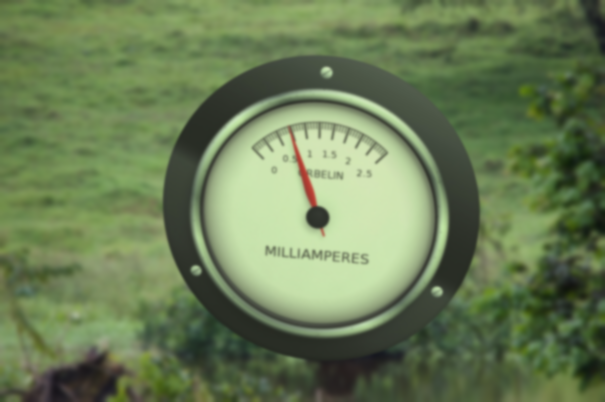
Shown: 0.75mA
